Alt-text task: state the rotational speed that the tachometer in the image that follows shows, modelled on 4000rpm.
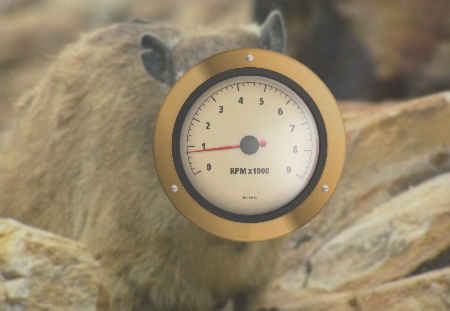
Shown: 800rpm
